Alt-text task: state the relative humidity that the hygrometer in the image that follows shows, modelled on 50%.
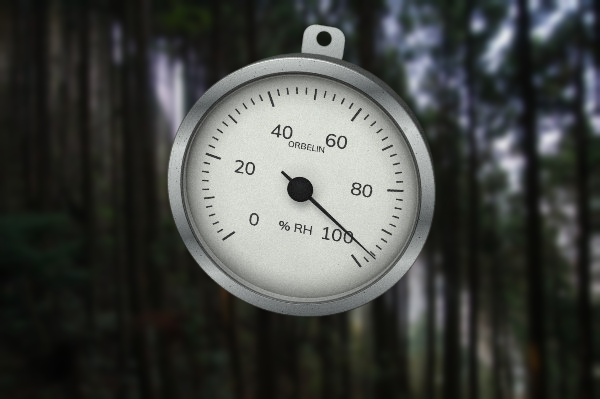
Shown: 96%
